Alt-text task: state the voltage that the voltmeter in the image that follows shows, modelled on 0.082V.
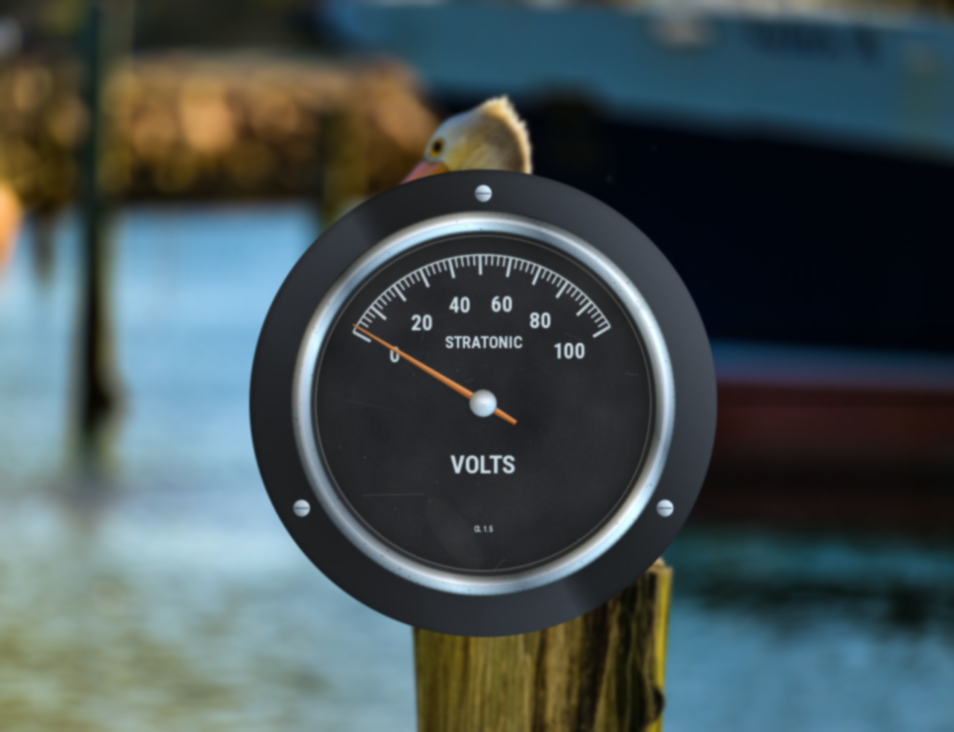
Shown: 2V
